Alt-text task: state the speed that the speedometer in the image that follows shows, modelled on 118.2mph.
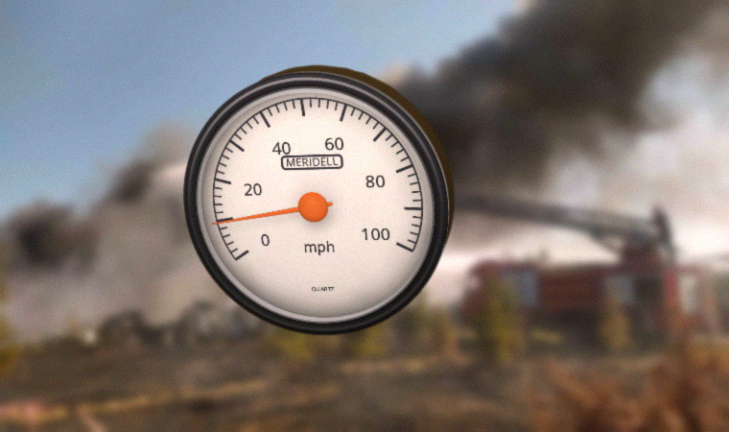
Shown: 10mph
